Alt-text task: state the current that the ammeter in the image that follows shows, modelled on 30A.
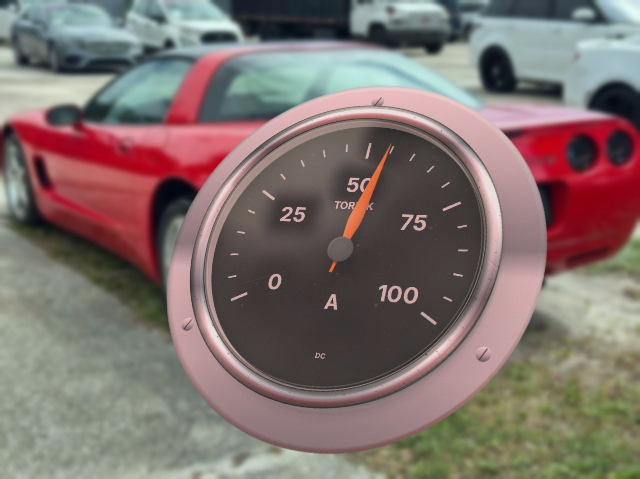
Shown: 55A
